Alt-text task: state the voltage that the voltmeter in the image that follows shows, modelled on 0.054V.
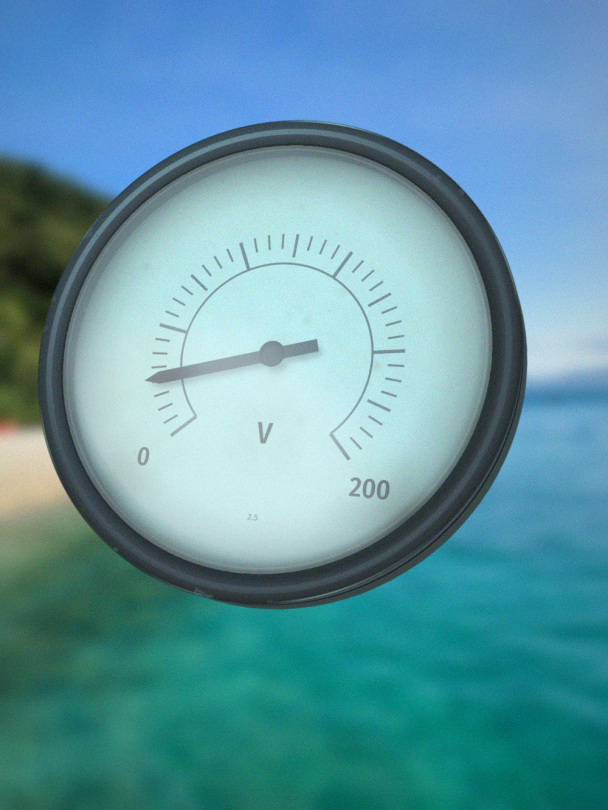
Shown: 20V
